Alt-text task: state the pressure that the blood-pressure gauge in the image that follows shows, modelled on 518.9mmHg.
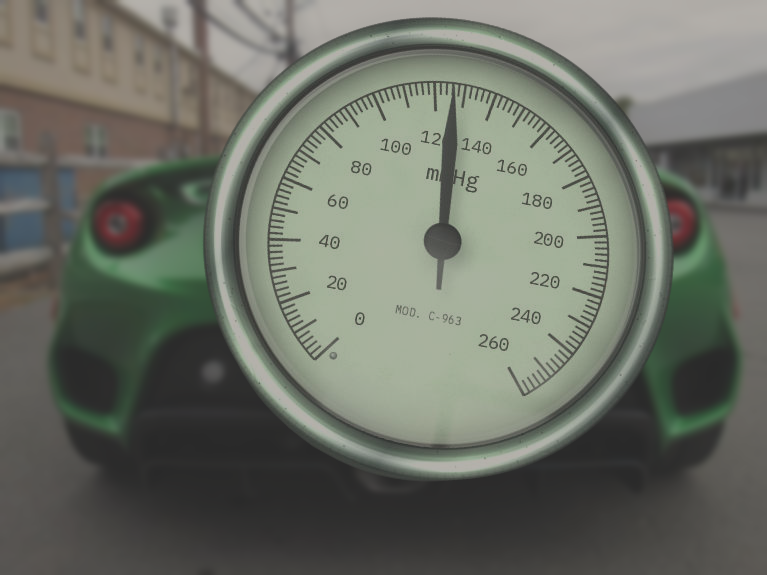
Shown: 126mmHg
